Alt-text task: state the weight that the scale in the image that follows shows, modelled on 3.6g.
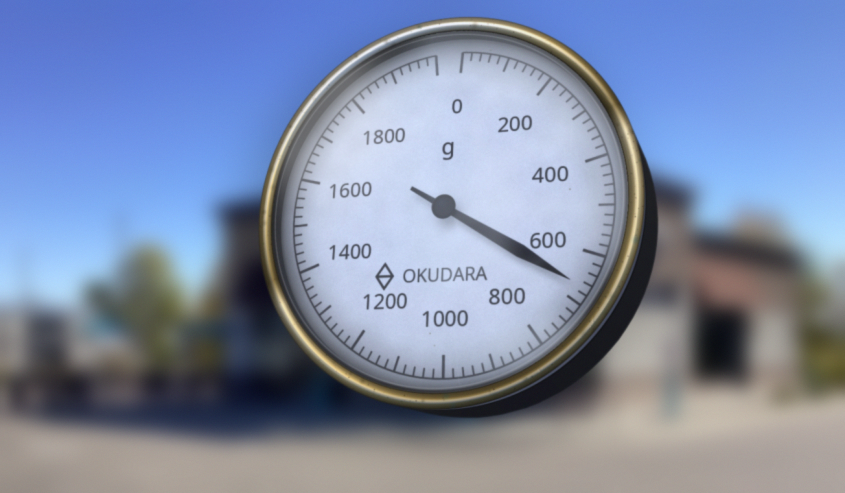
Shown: 670g
